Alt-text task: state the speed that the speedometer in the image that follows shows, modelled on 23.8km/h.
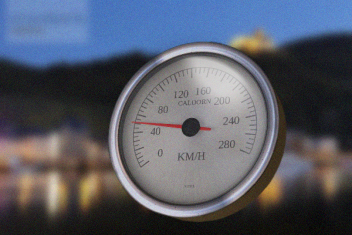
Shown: 50km/h
